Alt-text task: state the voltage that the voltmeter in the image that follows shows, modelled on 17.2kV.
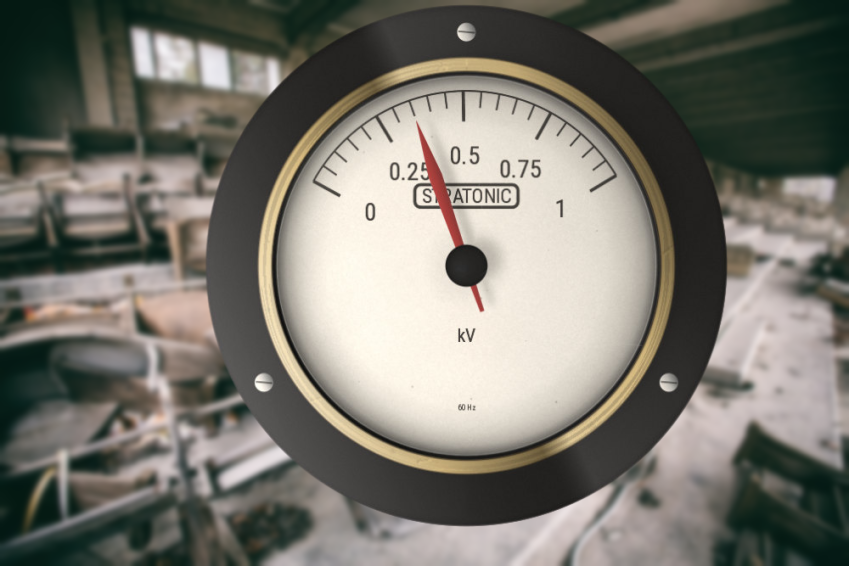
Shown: 0.35kV
